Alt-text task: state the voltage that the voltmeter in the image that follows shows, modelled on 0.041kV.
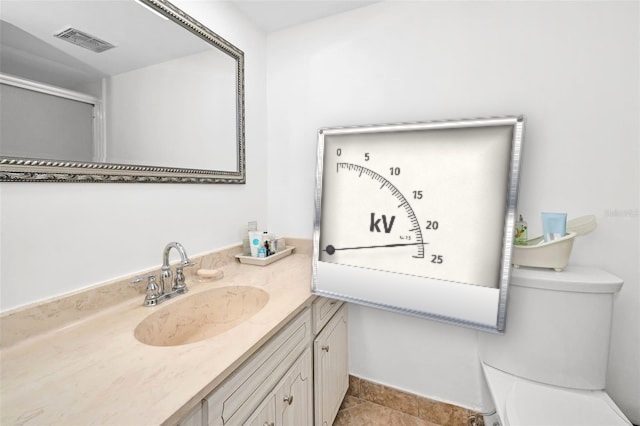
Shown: 22.5kV
